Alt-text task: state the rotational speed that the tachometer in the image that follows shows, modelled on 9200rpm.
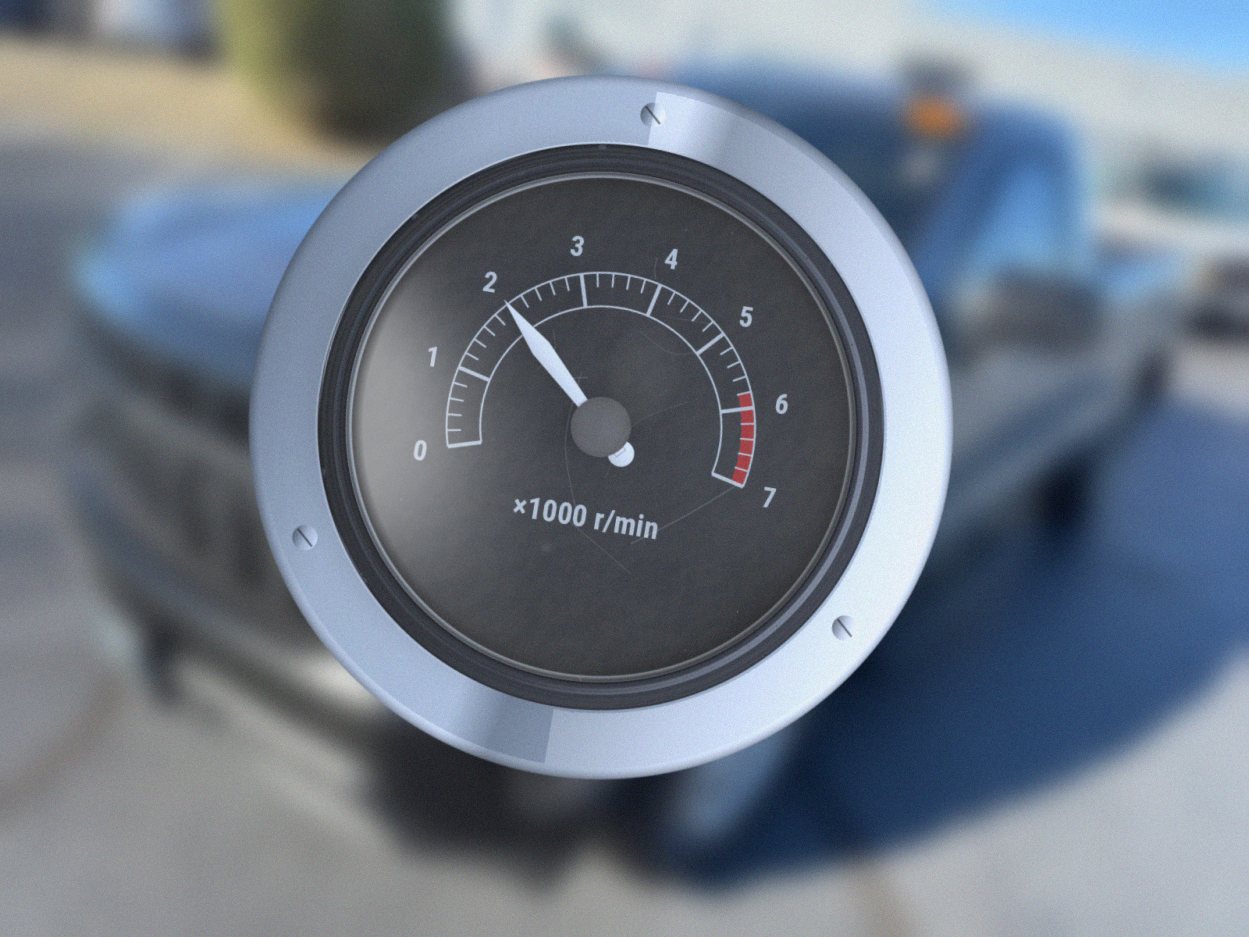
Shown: 2000rpm
